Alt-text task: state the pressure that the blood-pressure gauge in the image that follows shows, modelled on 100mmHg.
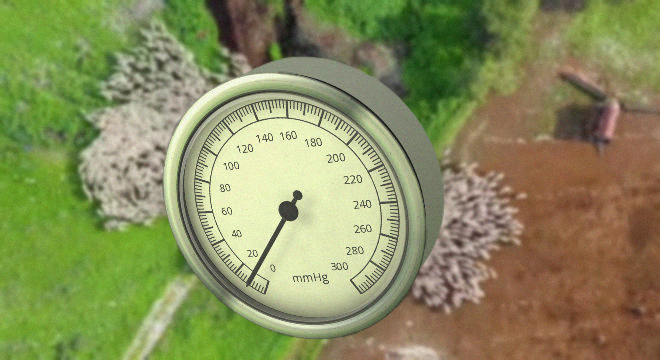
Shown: 10mmHg
